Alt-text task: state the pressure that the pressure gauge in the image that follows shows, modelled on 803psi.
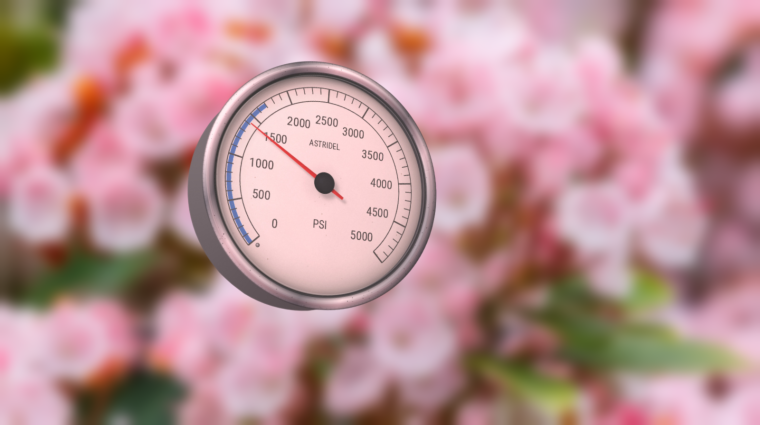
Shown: 1400psi
